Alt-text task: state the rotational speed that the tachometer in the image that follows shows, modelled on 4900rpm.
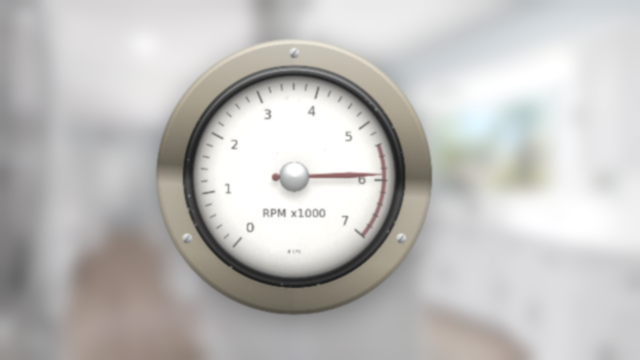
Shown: 5900rpm
